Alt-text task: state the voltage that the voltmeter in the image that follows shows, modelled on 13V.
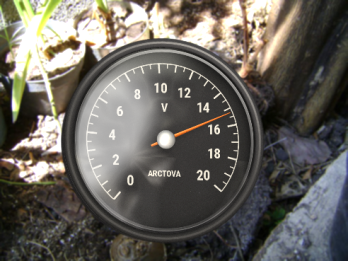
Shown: 15.25V
